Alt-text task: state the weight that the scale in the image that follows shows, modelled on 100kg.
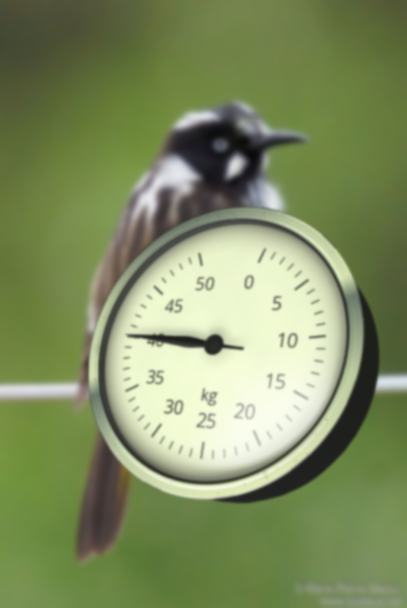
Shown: 40kg
